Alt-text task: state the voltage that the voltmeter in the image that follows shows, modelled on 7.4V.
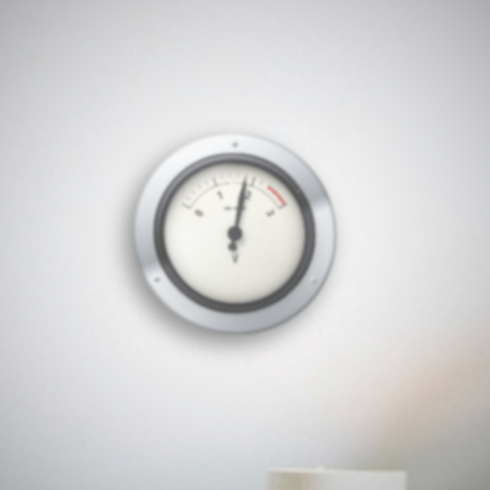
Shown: 1.8V
